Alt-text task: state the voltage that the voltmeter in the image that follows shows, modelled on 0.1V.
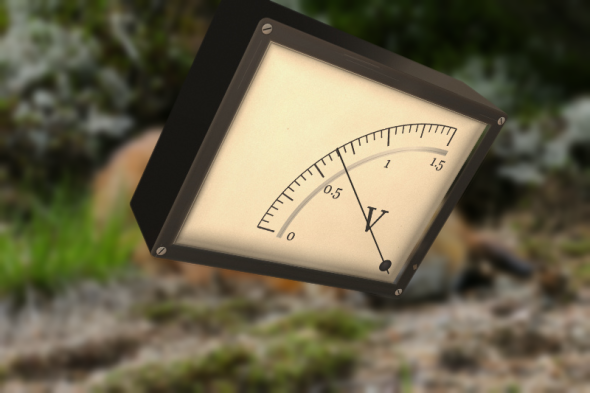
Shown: 0.65V
